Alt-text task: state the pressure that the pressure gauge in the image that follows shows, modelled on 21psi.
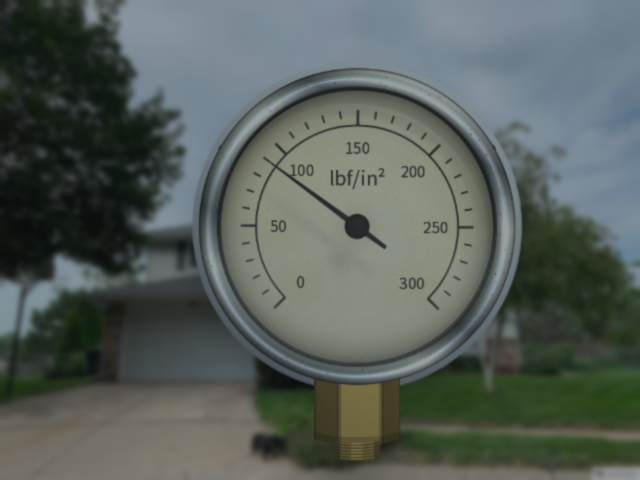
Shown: 90psi
